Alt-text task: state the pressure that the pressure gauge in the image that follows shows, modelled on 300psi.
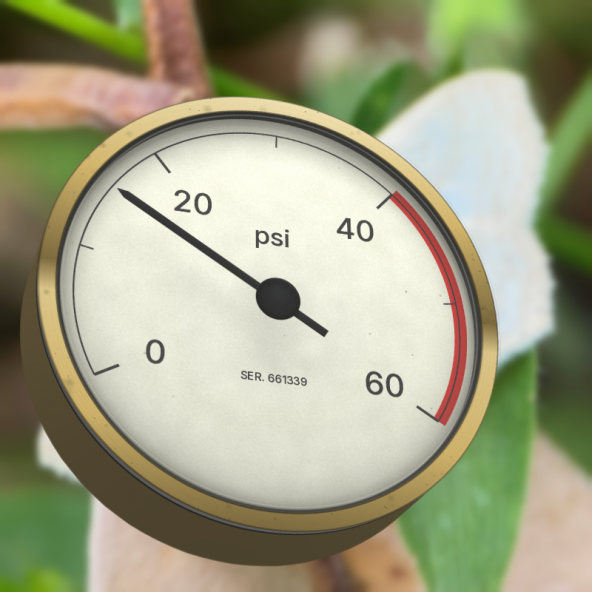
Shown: 15psi
